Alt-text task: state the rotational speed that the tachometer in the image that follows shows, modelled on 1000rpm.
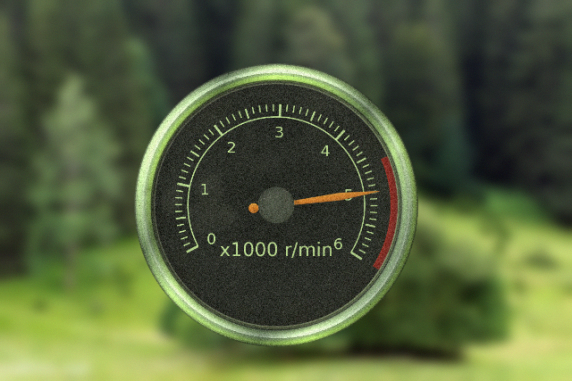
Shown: 5000rpm
